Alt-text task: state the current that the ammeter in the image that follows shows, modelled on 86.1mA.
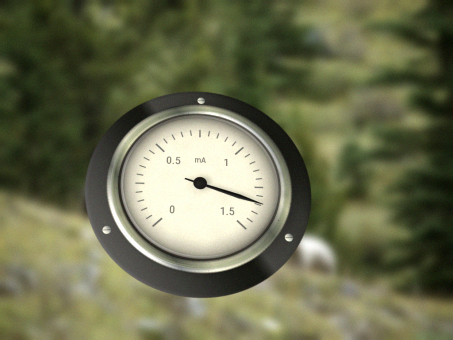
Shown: 1.35mA
